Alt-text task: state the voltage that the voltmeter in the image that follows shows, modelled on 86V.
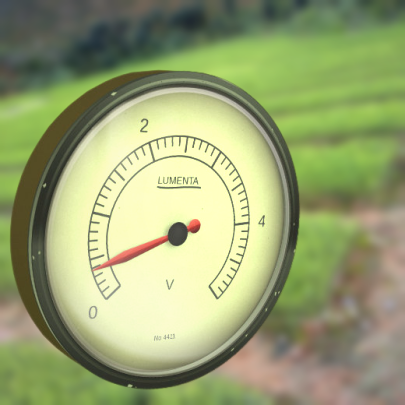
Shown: 0.4V
